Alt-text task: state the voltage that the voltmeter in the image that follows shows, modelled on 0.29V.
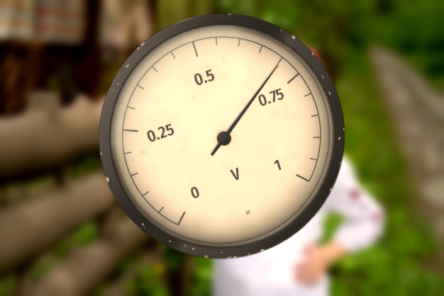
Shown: 0.7V
